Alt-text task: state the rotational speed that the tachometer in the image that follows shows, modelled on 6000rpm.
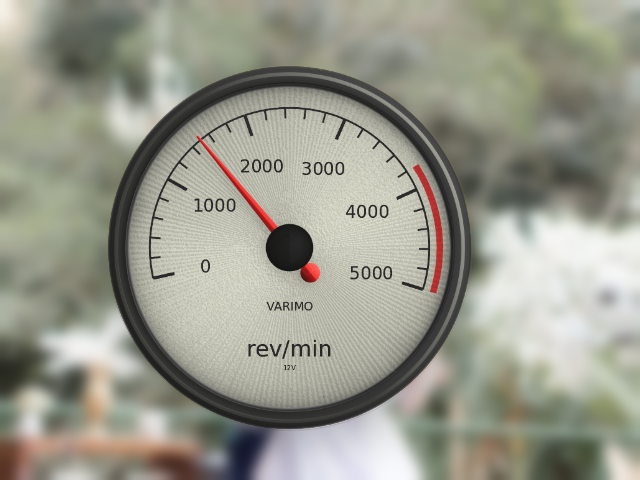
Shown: 1500rpm
